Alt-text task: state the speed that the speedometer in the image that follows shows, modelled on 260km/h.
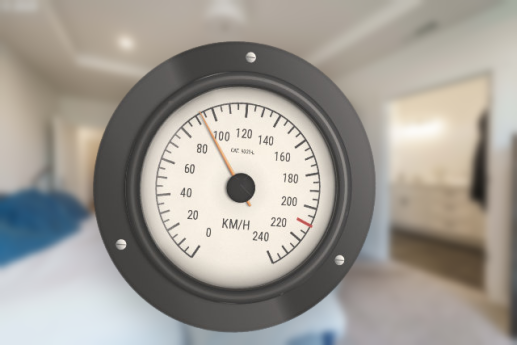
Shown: 92.5km/h
